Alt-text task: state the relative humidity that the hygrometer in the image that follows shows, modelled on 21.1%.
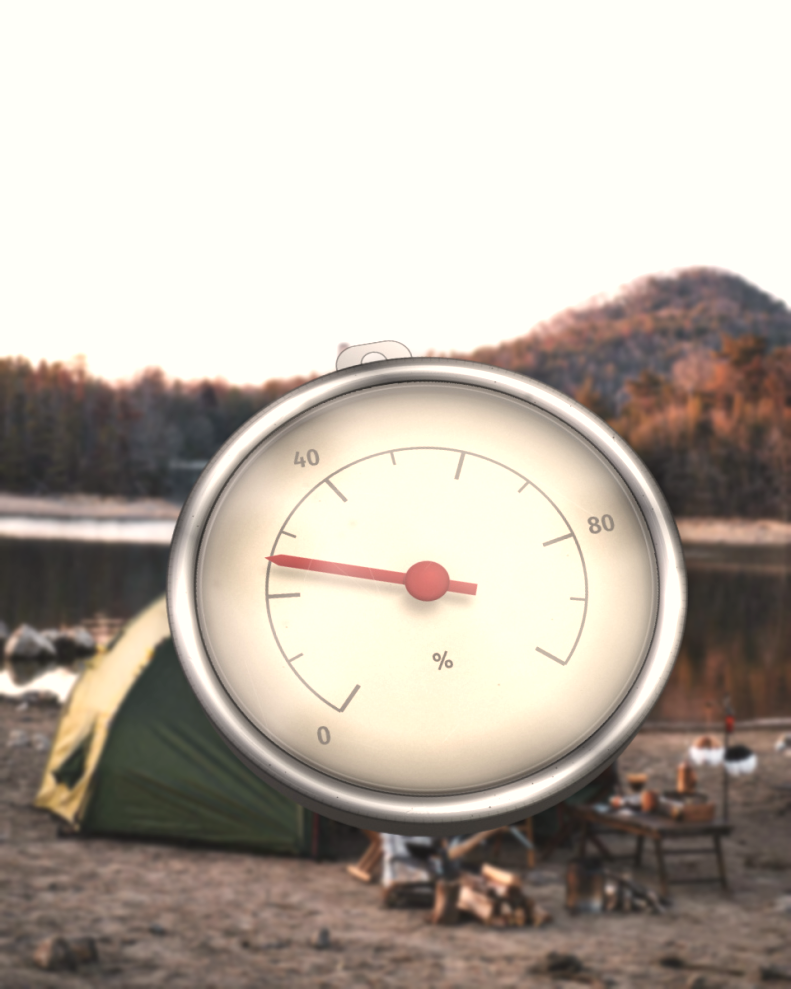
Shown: 25%
